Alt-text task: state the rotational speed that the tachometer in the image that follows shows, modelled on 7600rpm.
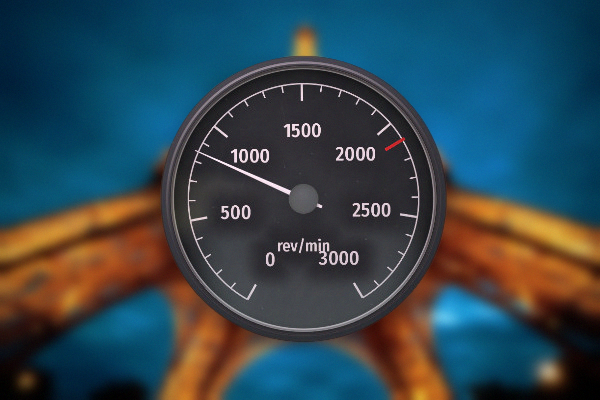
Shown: 850rpm
